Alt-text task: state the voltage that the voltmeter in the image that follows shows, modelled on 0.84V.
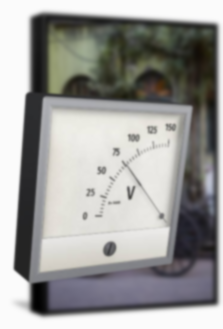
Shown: 75V
